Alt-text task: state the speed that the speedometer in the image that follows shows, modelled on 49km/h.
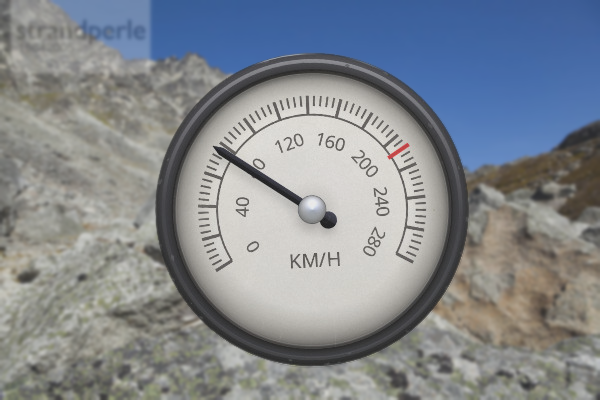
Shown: 76km/h
